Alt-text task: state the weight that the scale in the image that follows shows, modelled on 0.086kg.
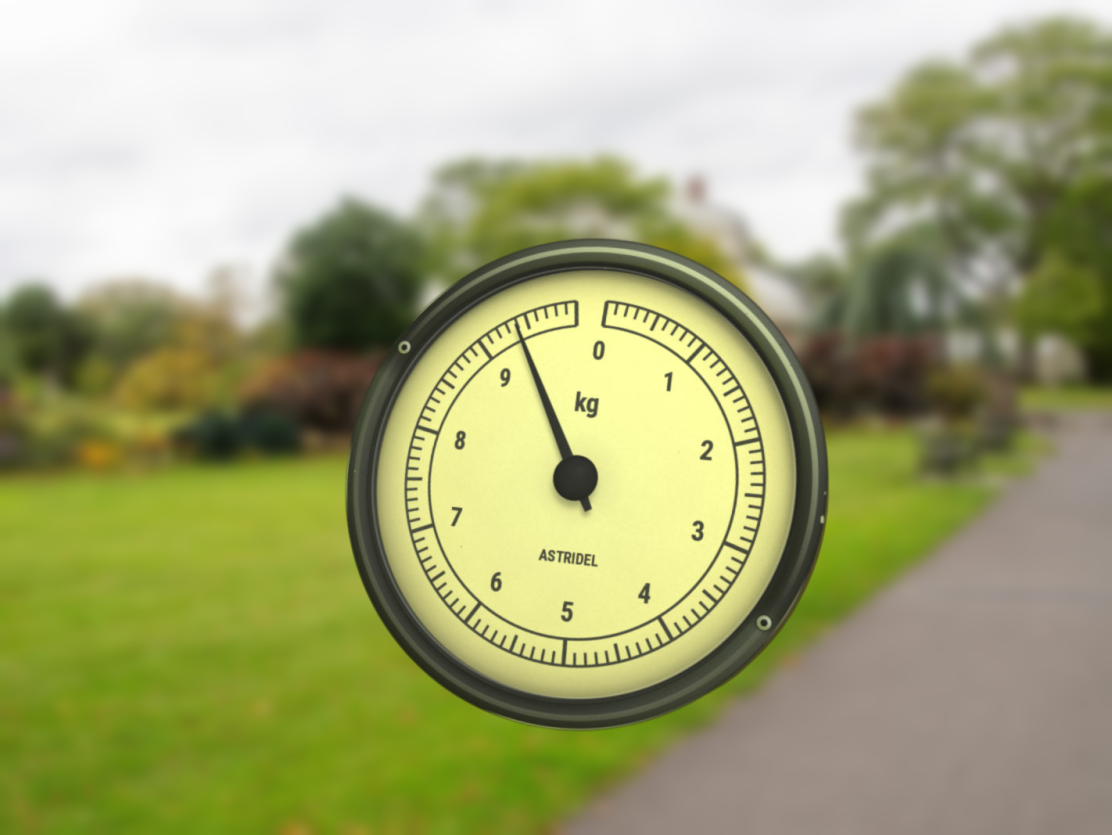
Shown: 9.4kg
